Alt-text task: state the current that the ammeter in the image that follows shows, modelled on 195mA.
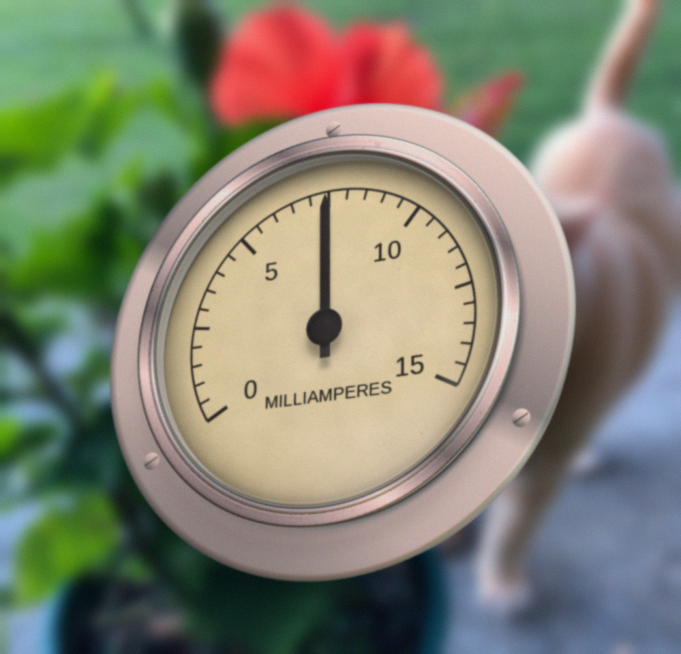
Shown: 7.5mA
